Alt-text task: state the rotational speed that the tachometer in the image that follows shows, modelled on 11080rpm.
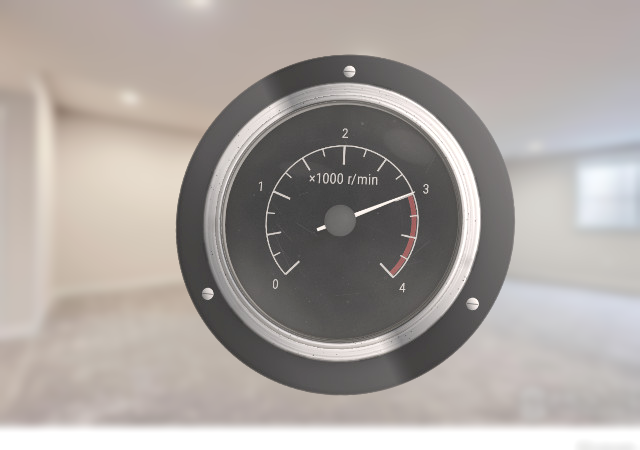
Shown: 3000rpm
